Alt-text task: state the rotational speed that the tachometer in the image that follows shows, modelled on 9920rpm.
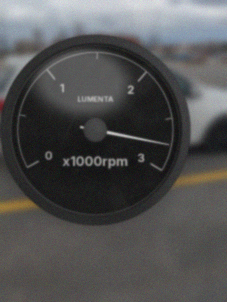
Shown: 2750rpm
